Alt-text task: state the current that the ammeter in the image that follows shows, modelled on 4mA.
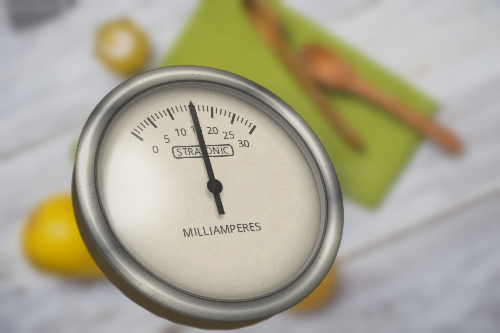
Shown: 15mA
